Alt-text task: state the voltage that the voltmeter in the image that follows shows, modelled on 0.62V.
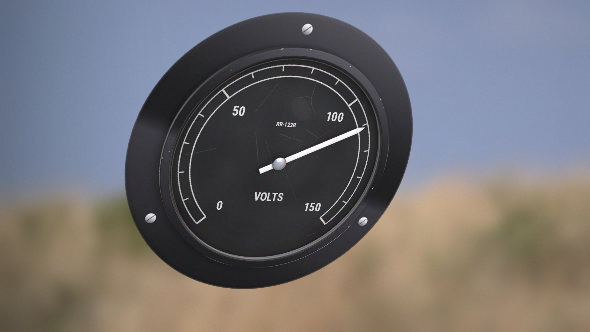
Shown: 110V
